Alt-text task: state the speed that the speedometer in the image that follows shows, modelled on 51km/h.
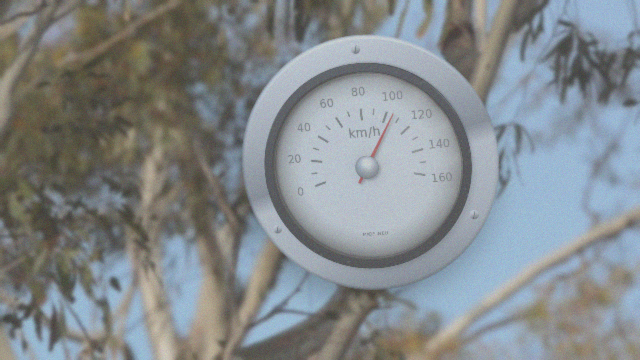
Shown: 105km/h
